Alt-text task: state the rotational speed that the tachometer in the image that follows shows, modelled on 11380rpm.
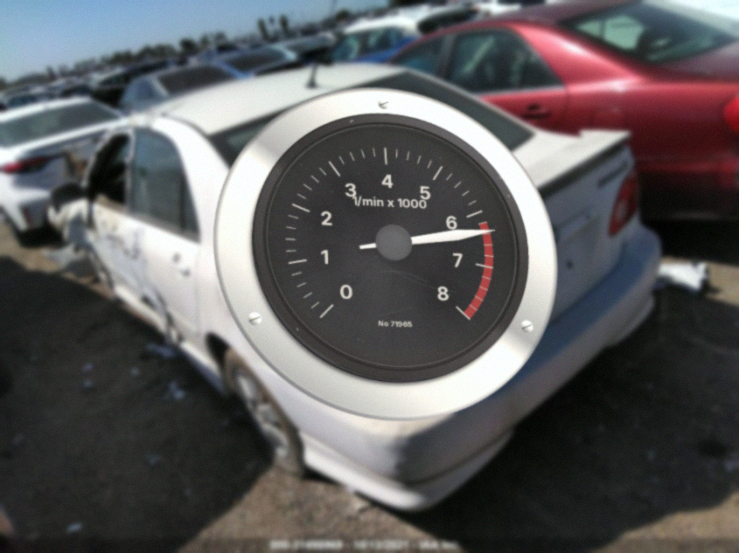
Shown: 6400rpm
